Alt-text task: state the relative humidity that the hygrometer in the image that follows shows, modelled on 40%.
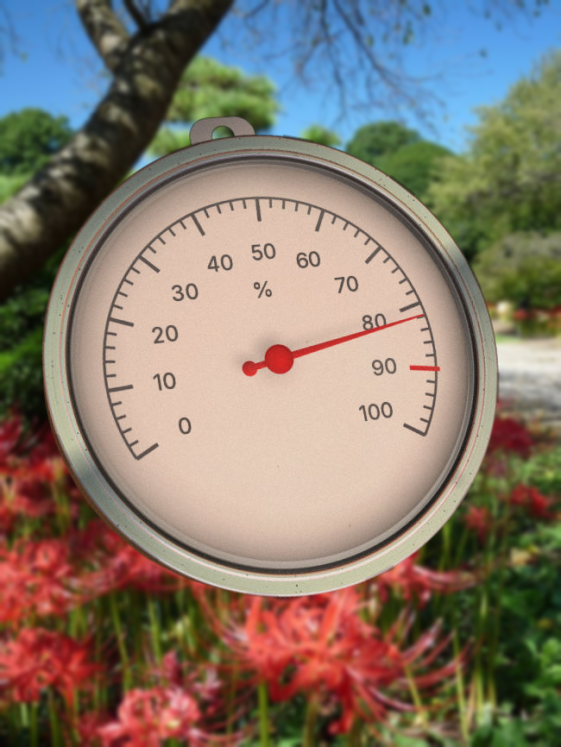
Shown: 82%
